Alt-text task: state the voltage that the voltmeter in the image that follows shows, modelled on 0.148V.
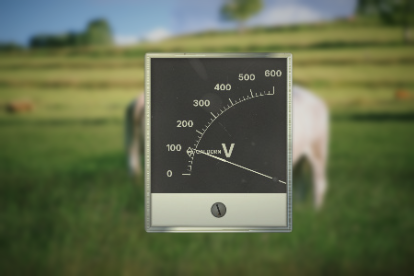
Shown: 120V
